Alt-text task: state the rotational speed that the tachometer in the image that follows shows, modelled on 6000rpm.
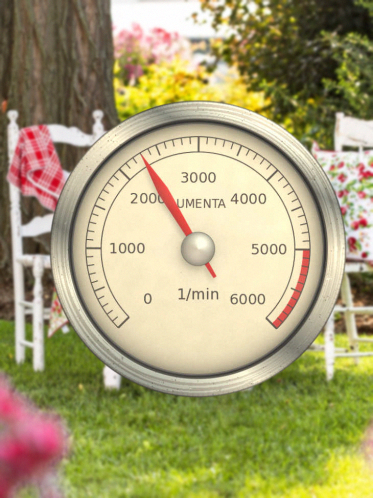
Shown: 2300rpm
